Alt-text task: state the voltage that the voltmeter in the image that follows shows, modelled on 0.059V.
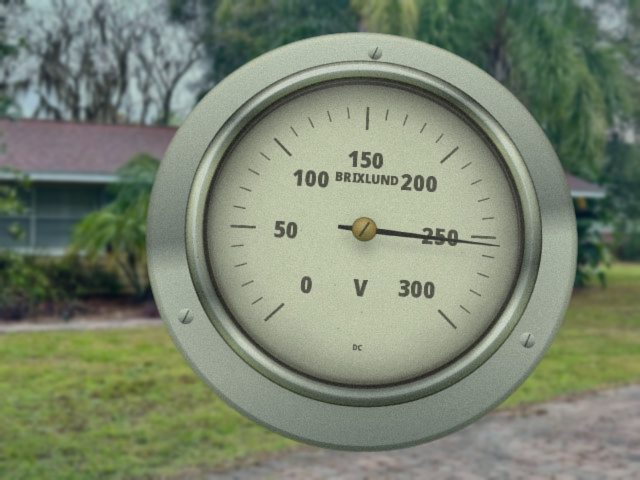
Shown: 255V
